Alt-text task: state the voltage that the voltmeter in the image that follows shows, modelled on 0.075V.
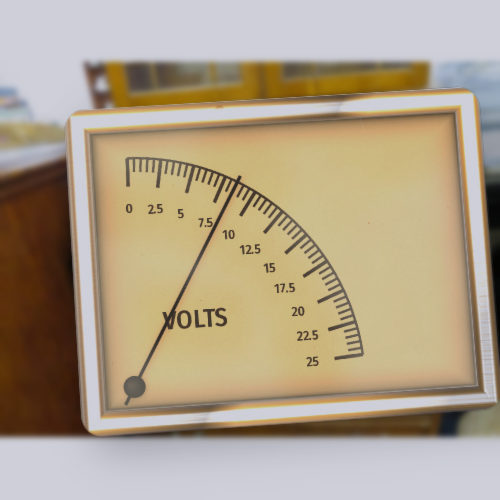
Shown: 8.5V
